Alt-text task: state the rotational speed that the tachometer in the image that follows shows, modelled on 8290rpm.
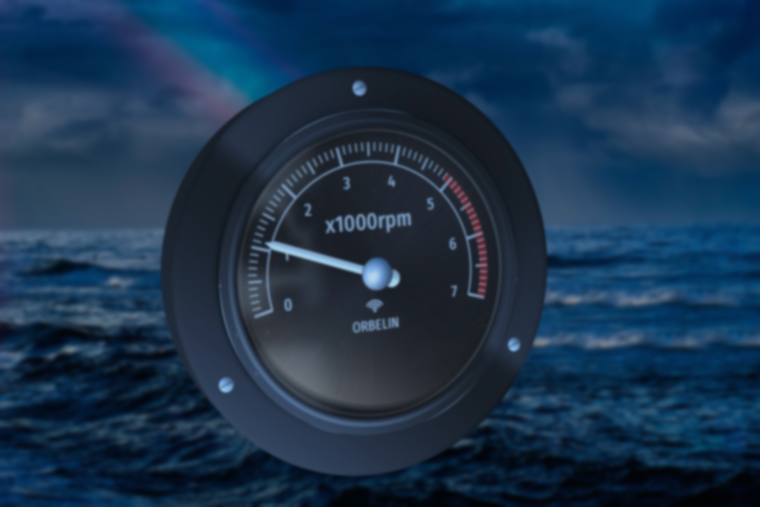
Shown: 1100rpm
